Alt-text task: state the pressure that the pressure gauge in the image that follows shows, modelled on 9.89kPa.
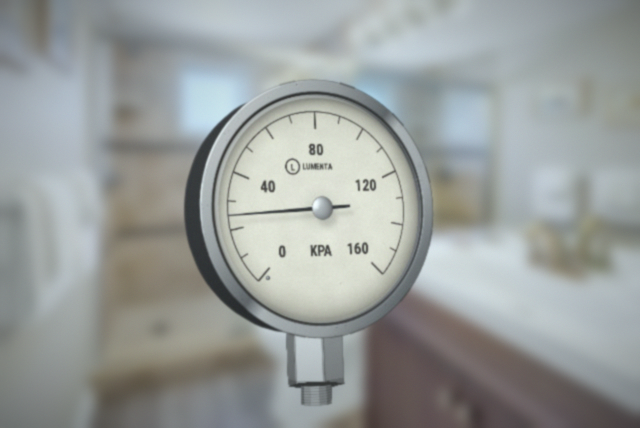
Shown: 25kPa
